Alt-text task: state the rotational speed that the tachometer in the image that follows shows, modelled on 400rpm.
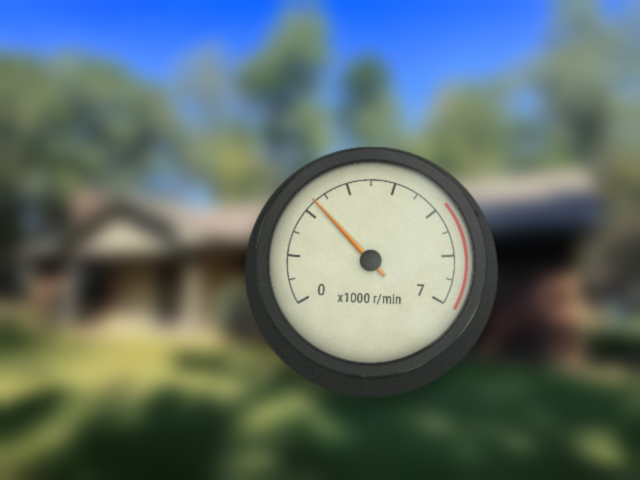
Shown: 2250rpm
